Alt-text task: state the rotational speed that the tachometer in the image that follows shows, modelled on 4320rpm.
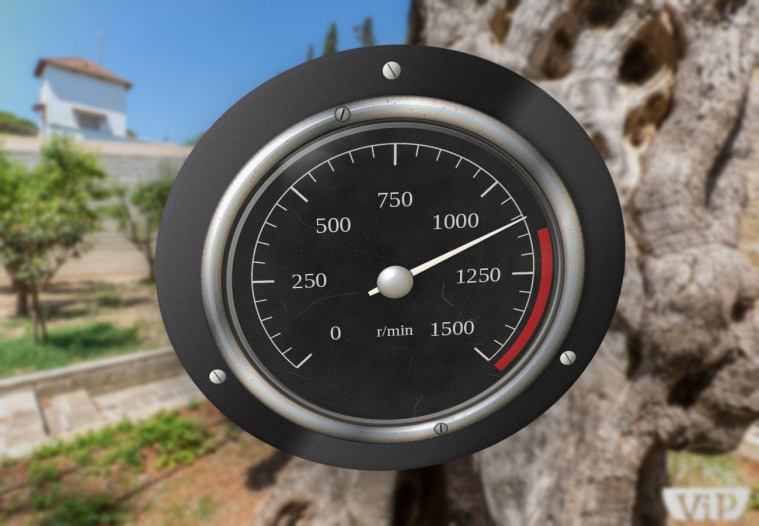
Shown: 1100rpm
